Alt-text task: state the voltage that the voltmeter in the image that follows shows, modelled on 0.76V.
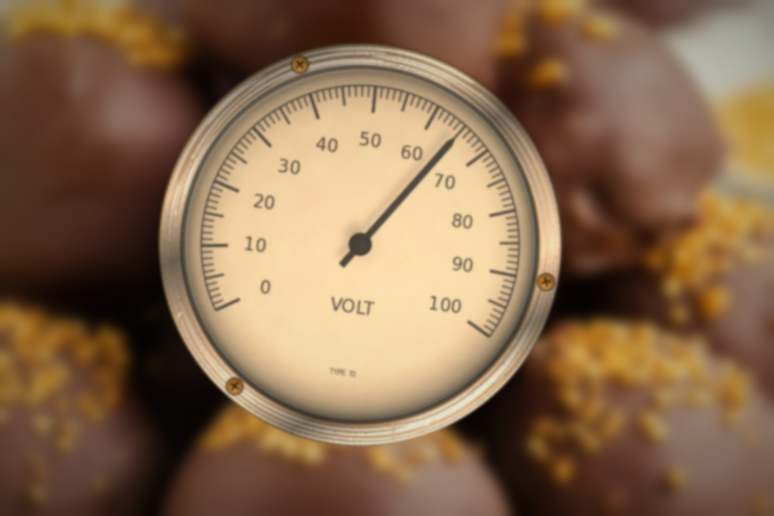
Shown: 65V
